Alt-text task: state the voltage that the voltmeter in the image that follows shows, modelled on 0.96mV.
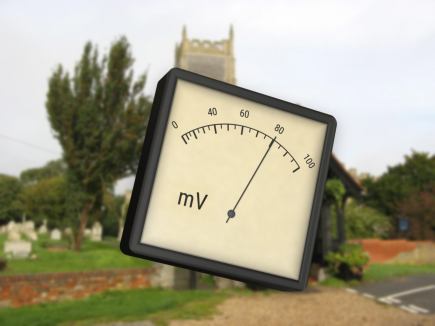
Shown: 80mV
